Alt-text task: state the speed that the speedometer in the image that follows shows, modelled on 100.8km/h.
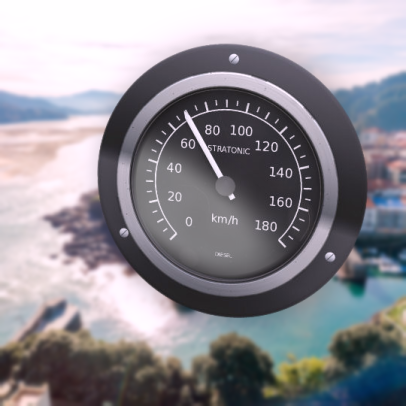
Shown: 70km/h
